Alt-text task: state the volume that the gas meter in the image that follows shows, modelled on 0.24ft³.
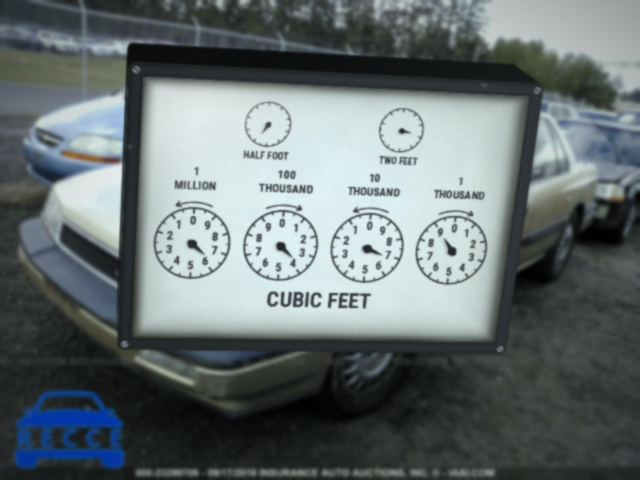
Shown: 636900ft³
